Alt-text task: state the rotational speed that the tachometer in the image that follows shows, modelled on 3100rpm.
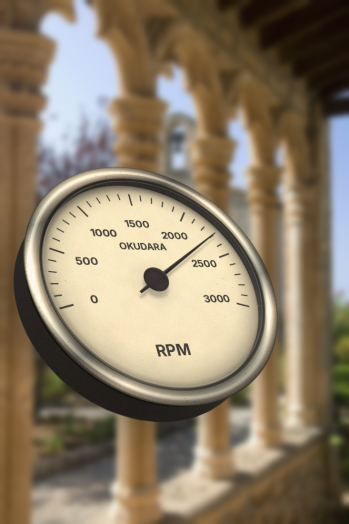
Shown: 2300rpm
